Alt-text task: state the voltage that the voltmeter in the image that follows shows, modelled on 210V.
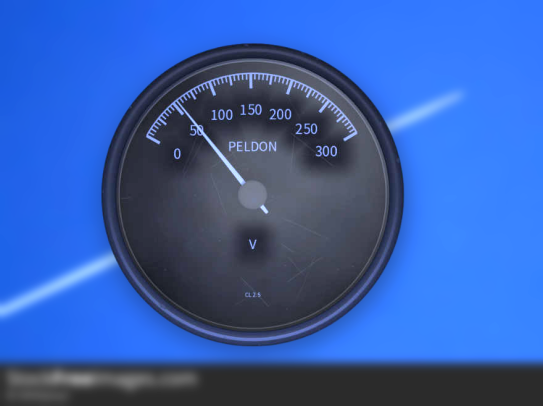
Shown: 55V
